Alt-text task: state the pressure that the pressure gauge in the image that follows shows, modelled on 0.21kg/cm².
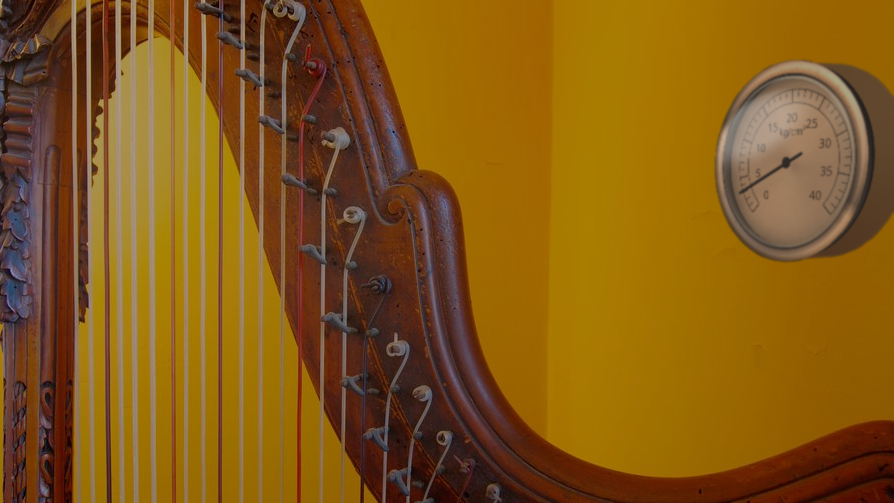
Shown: 3kg/cm²
